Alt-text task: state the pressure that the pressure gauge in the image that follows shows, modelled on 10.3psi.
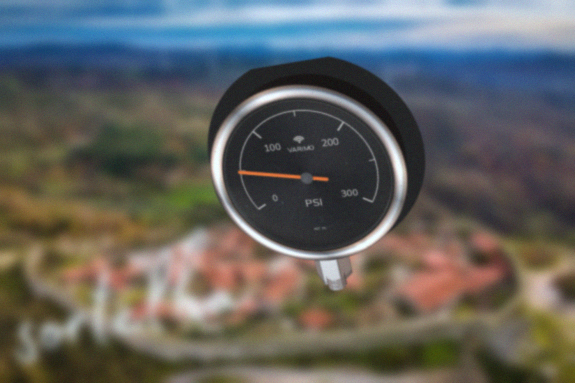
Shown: 50psi
